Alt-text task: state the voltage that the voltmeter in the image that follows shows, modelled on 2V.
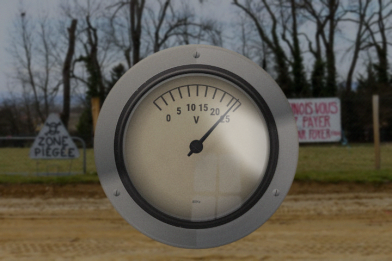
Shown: 23.75V
